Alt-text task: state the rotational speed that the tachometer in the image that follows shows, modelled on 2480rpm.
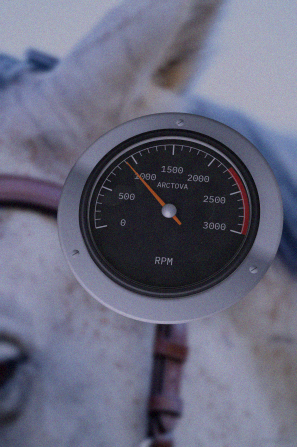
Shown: 900rpm
